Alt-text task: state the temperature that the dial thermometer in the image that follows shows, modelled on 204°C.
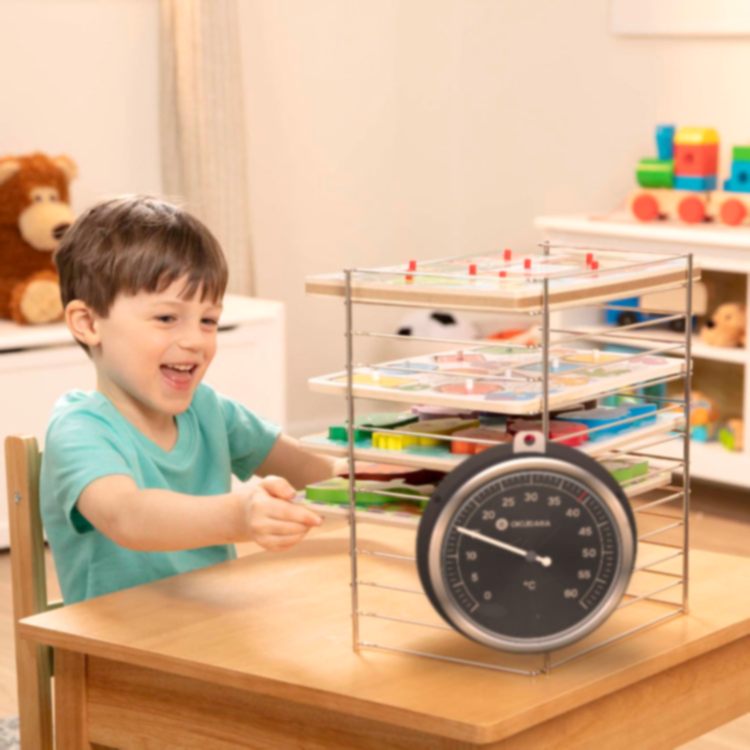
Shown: 15°C
